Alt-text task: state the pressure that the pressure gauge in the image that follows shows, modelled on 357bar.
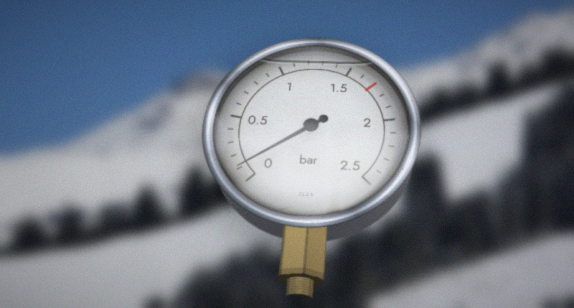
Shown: 0.1bar
